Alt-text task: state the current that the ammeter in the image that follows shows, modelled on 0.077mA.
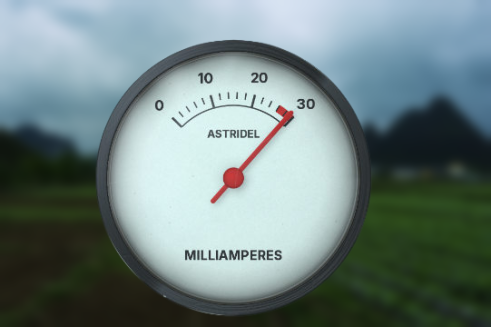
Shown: 29mA
